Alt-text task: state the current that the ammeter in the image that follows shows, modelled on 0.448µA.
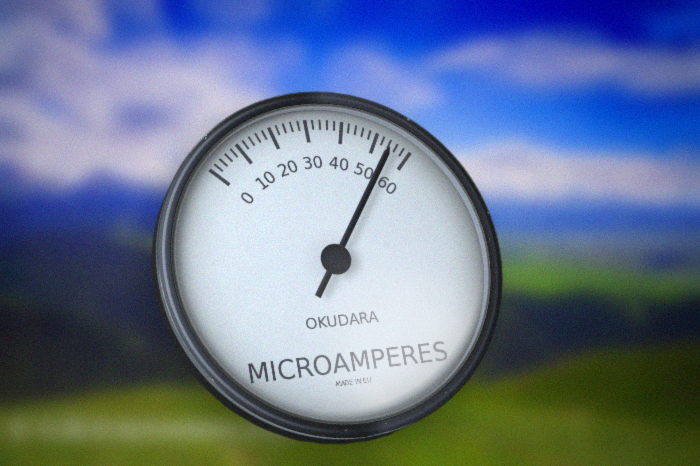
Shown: 54µA
